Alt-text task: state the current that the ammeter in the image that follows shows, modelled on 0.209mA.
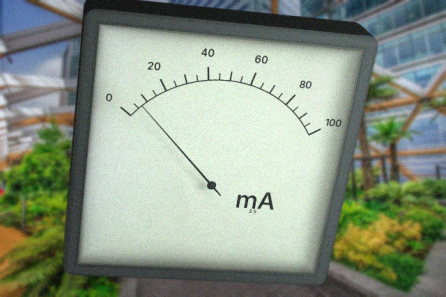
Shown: 7.5mA
